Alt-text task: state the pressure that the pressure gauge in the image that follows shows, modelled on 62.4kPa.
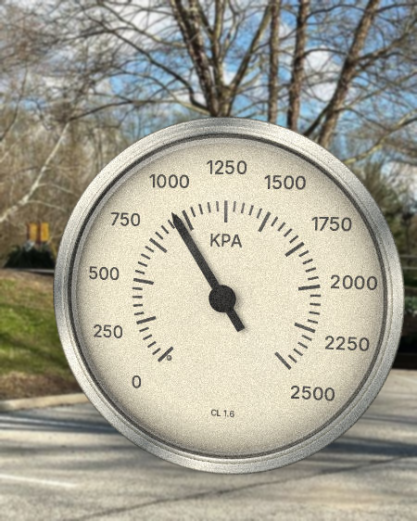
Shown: 950kPa
